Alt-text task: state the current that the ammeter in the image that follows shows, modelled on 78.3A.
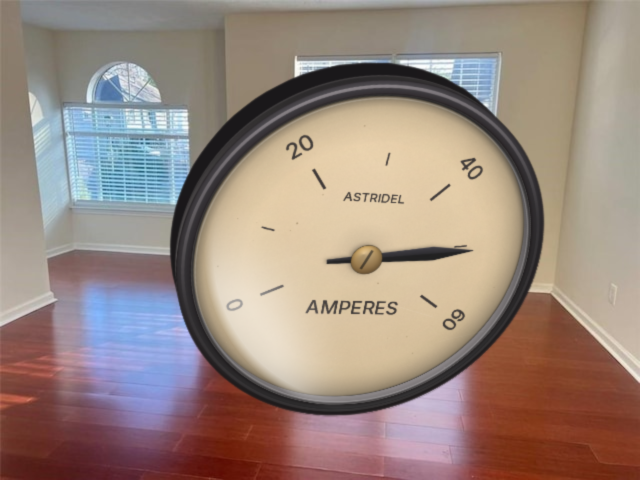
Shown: 50A
